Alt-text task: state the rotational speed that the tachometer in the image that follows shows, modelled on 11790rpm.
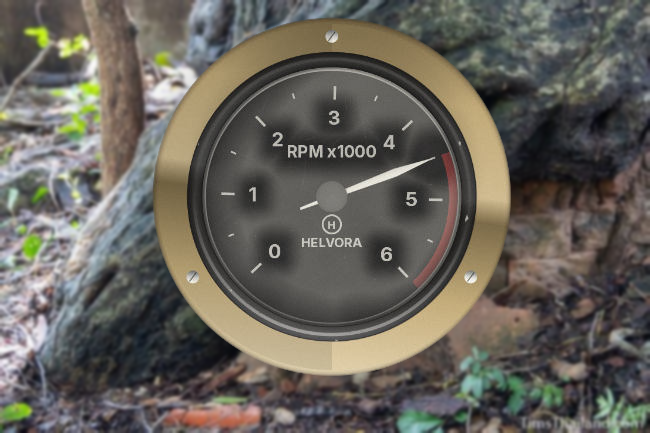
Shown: 4500rpm
